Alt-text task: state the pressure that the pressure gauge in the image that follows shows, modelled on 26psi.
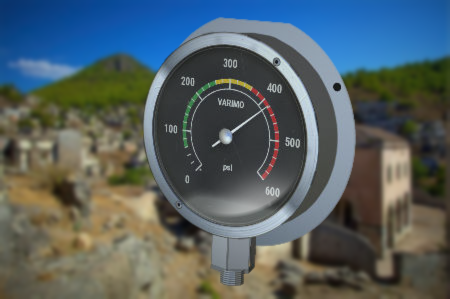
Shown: 420psi
